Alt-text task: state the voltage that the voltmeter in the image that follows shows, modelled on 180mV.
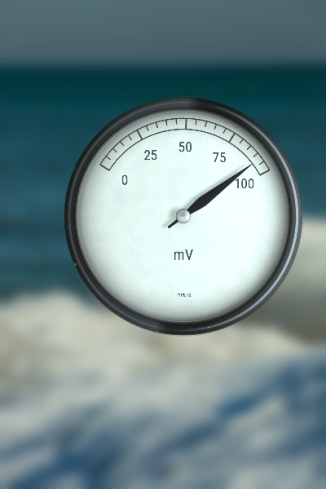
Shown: 92.5mV
